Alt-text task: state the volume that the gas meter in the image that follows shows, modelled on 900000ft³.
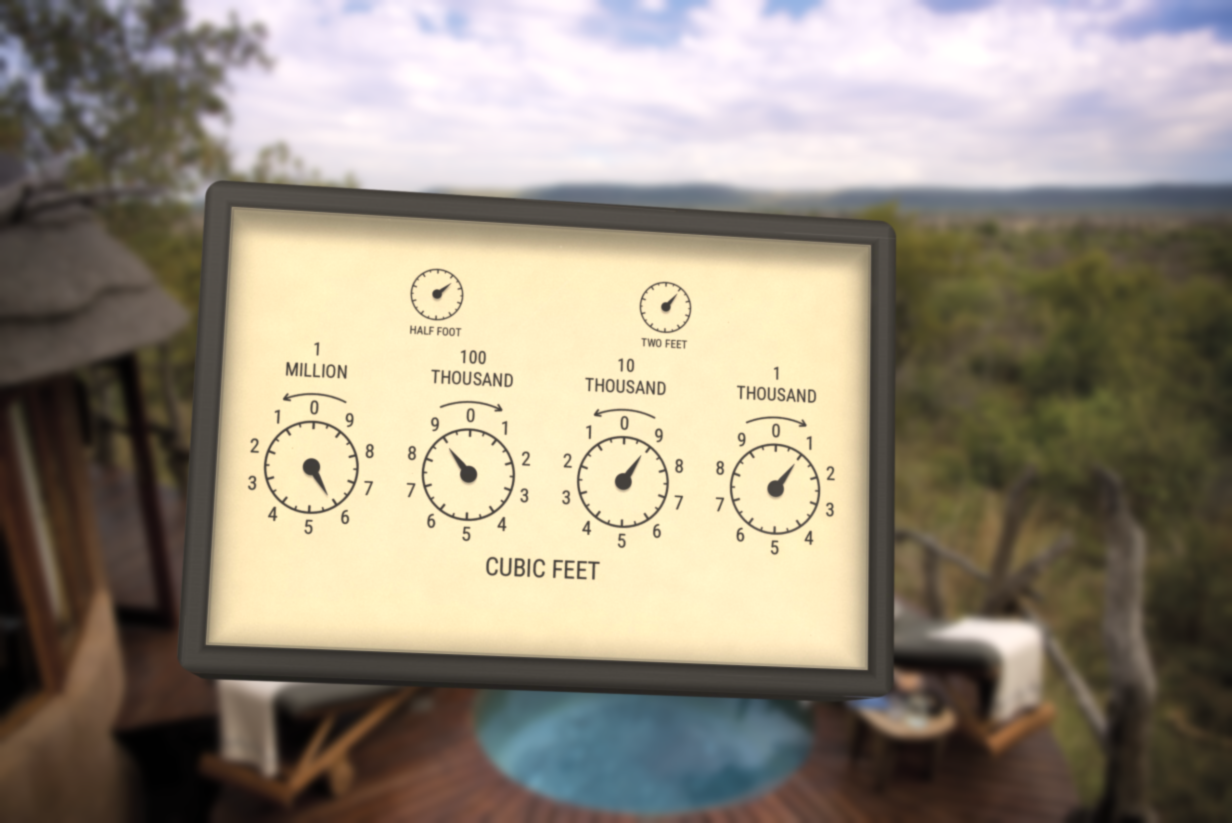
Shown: 589100ft³
